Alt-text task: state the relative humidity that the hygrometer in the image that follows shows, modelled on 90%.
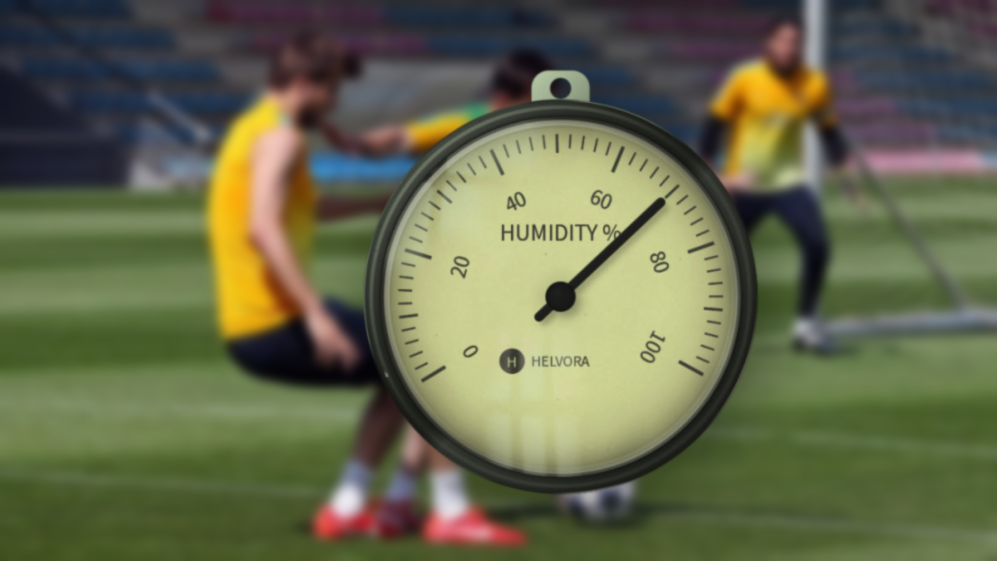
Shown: 70%
